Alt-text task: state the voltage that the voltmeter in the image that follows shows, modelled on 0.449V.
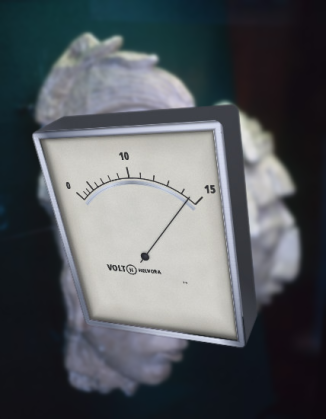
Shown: 14.5V
